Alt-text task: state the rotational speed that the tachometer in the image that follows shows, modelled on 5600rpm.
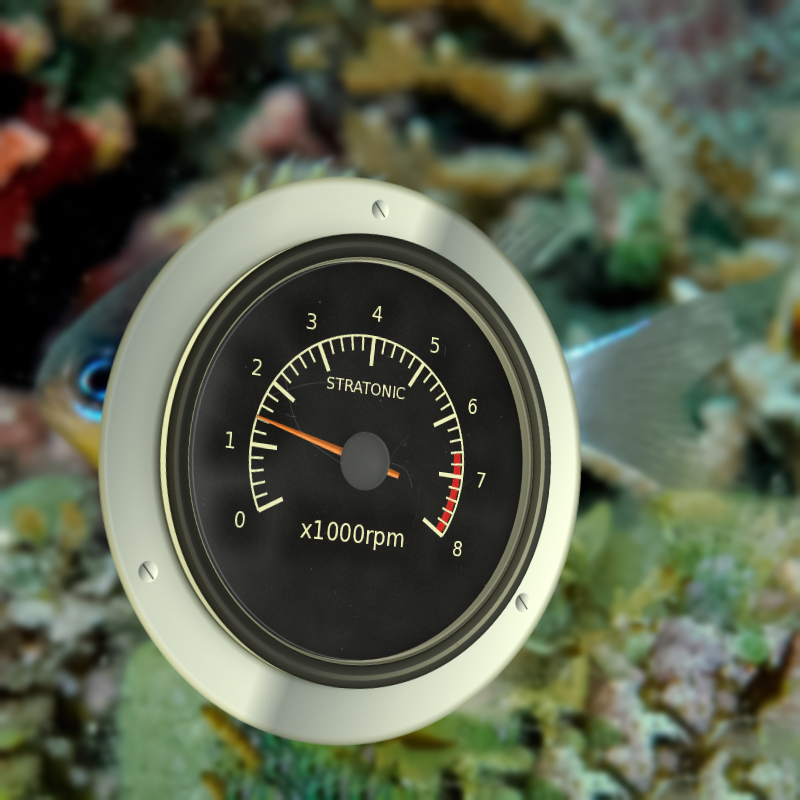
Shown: 1400rpm
